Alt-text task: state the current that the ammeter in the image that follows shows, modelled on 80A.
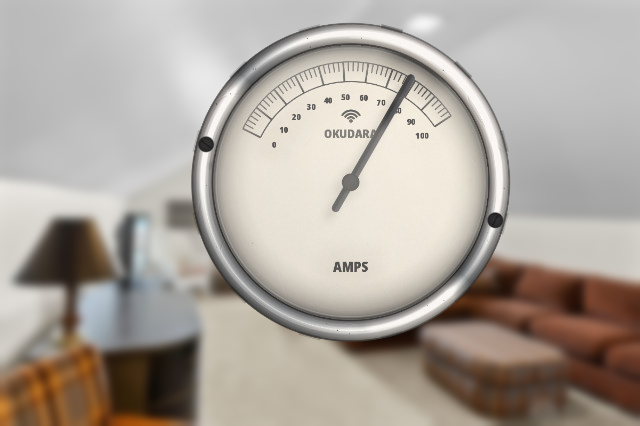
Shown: 78A
